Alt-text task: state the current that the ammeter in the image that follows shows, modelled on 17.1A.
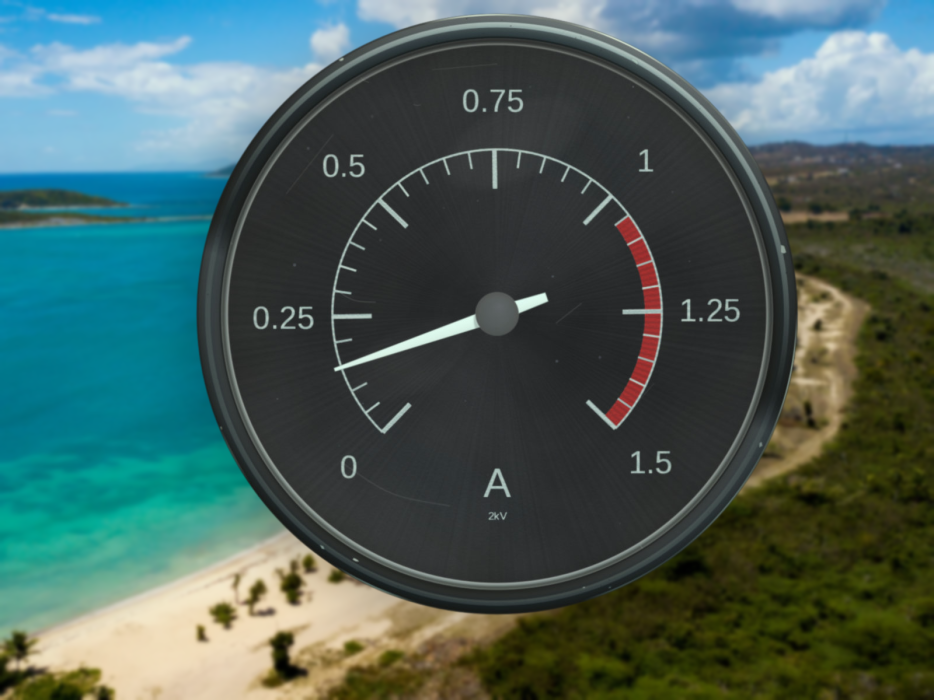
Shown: 0.15A
